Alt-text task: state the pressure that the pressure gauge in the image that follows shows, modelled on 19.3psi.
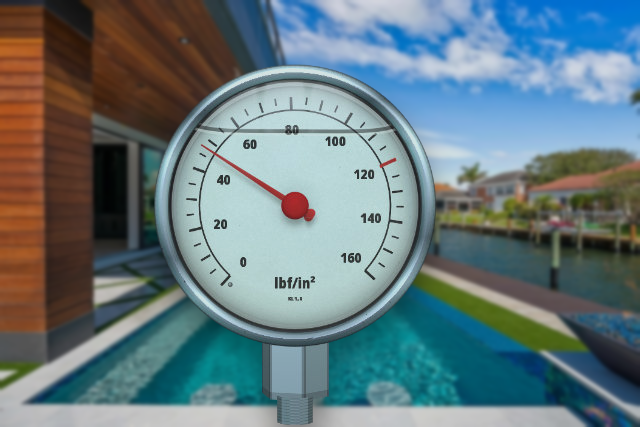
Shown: 47.5psi
